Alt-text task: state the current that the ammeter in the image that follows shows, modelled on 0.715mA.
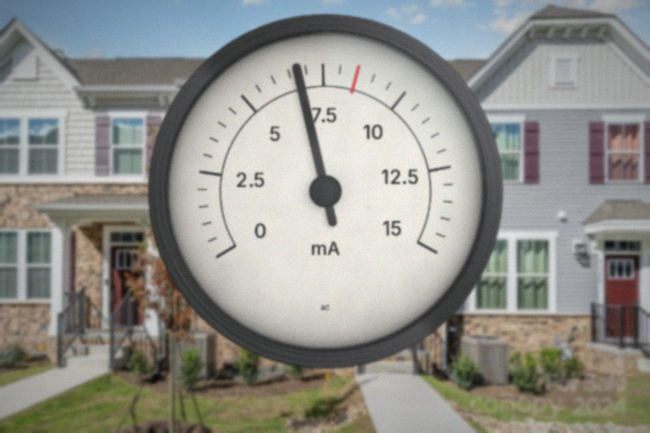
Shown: 6.75mA
